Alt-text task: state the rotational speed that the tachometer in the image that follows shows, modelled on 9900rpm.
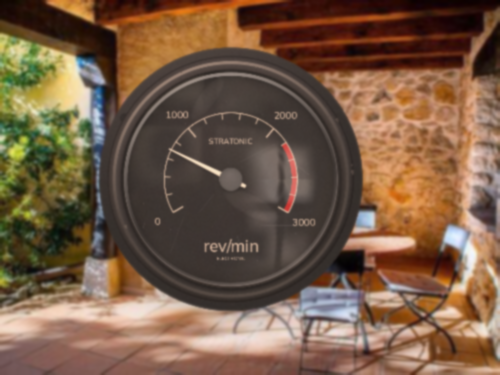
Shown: 700rpm
